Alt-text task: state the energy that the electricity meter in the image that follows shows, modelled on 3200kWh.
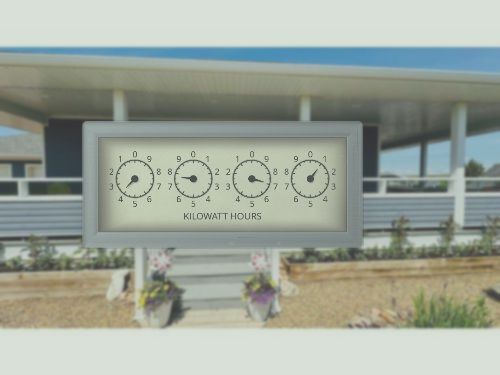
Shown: 3771kWh
